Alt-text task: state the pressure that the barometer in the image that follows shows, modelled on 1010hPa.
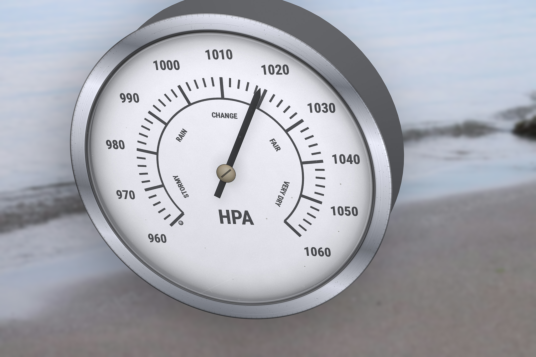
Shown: 1019hPa
